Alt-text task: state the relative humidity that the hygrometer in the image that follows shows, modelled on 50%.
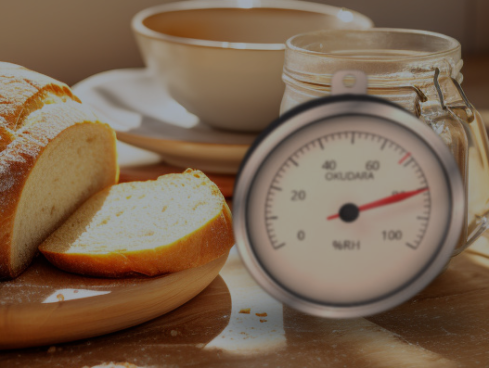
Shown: 80%
